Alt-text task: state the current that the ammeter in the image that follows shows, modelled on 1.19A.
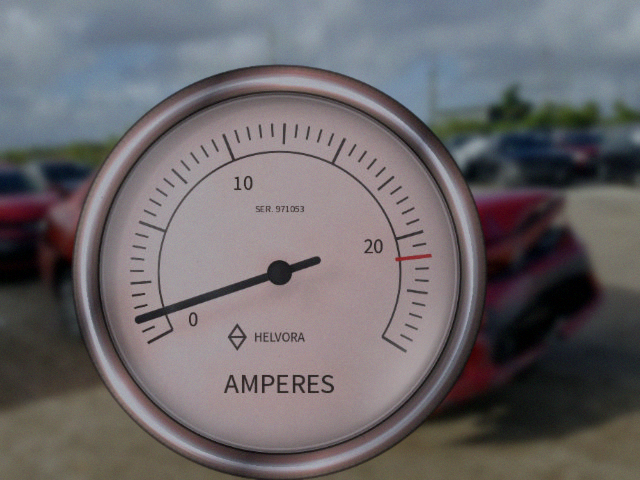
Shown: 1A
